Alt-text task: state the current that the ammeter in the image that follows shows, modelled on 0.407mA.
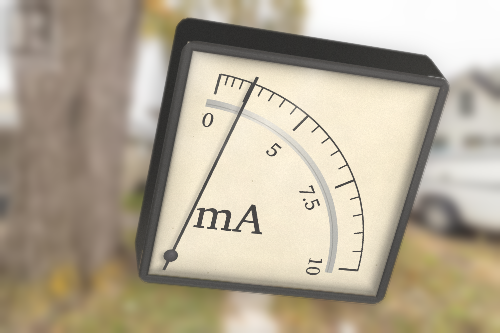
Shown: 2.5mA
